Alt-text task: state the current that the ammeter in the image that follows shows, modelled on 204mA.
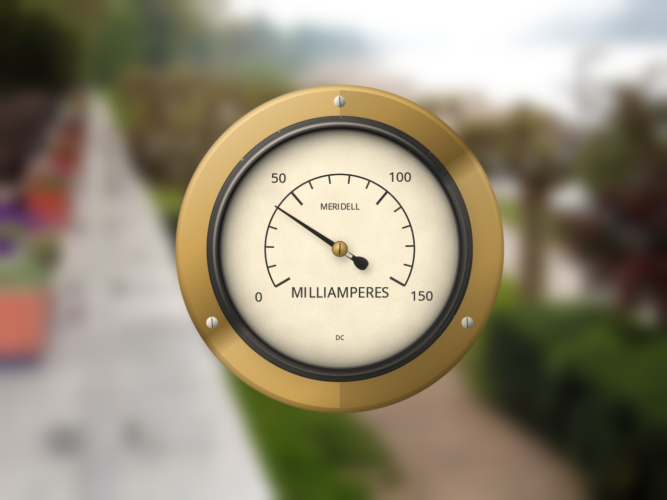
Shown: 40mA
